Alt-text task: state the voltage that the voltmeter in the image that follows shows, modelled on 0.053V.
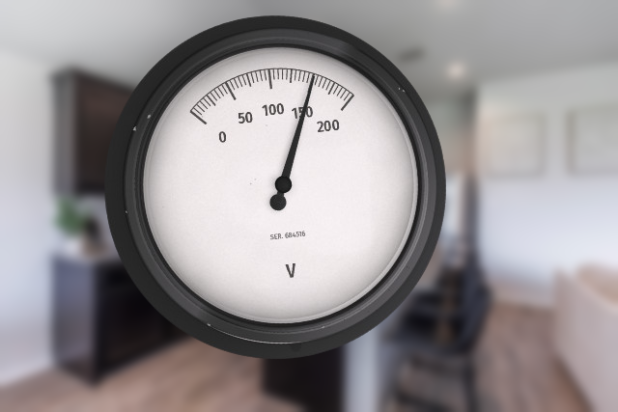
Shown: 150V
